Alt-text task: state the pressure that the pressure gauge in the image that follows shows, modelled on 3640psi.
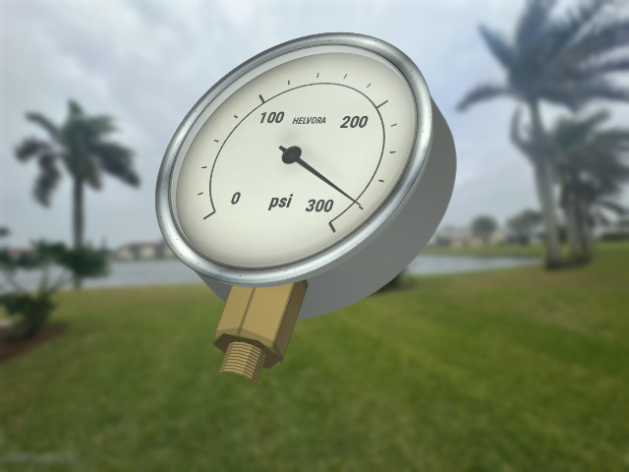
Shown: 280psi
